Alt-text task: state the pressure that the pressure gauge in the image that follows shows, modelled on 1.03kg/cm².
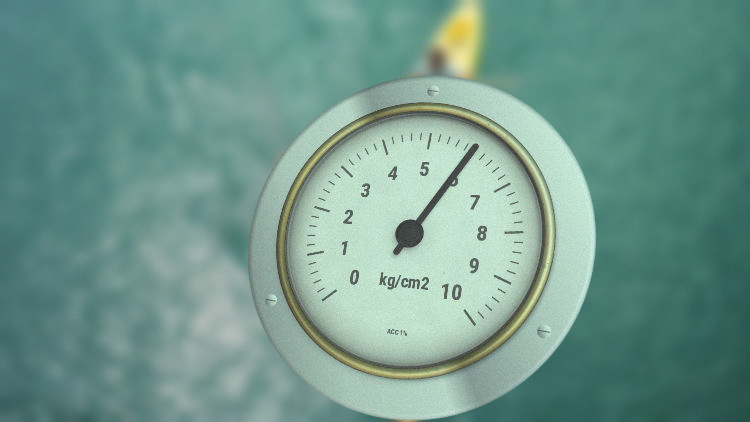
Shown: 6kg/cm²
